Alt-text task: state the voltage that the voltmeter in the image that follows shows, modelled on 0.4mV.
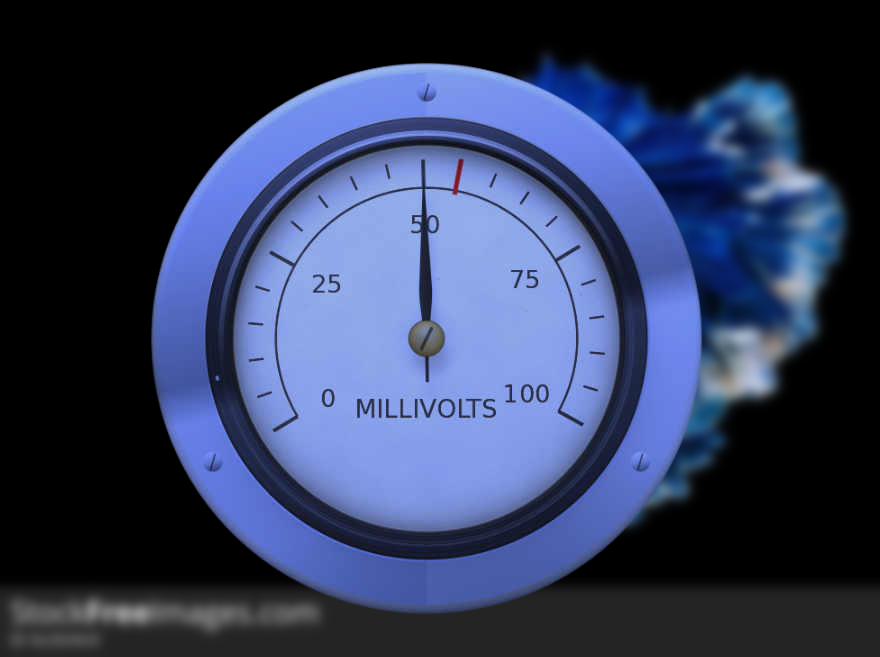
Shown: 50mV
